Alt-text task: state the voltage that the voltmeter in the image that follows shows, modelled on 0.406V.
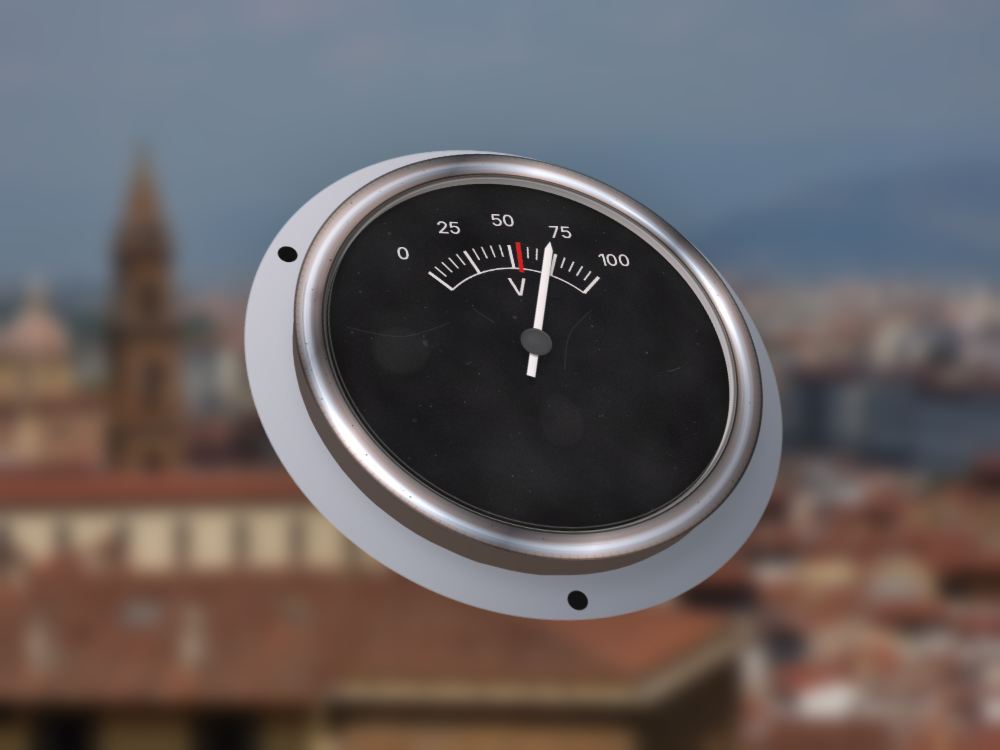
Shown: 70V
